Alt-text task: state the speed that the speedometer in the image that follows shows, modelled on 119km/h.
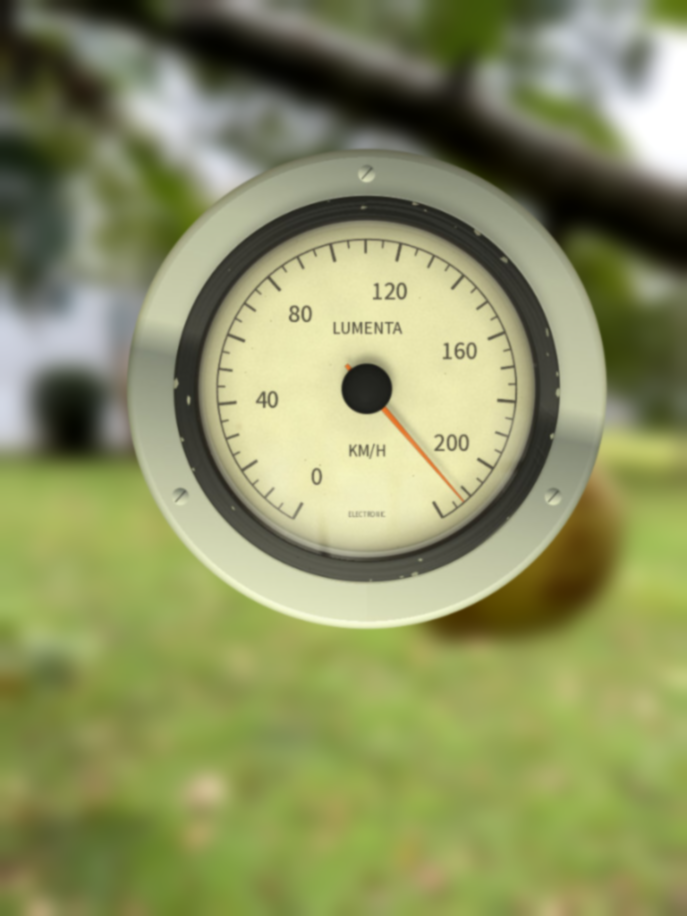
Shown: 212.5km/h
